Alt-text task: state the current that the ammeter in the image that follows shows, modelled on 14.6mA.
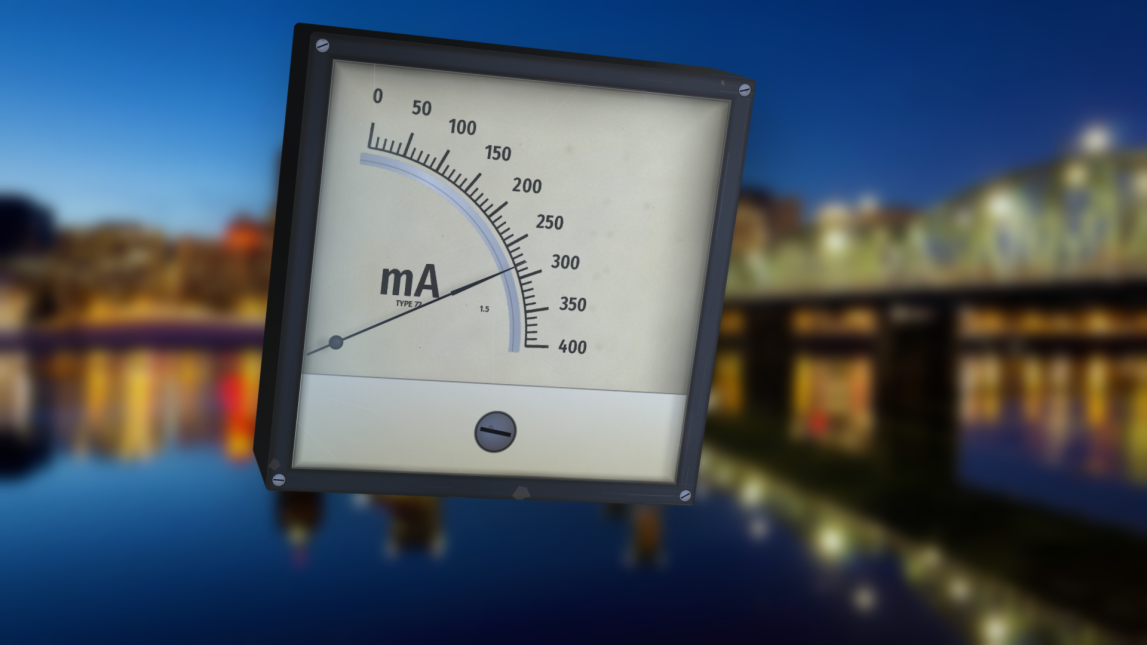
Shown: 280mA
